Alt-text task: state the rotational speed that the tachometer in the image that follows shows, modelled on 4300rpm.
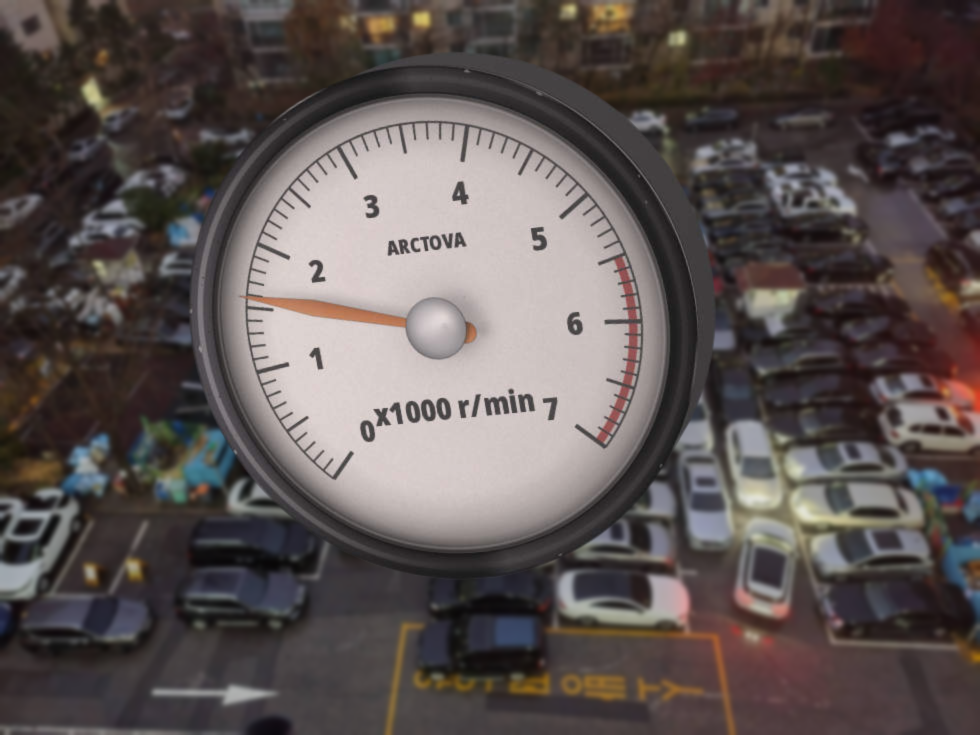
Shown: 1600rpm
